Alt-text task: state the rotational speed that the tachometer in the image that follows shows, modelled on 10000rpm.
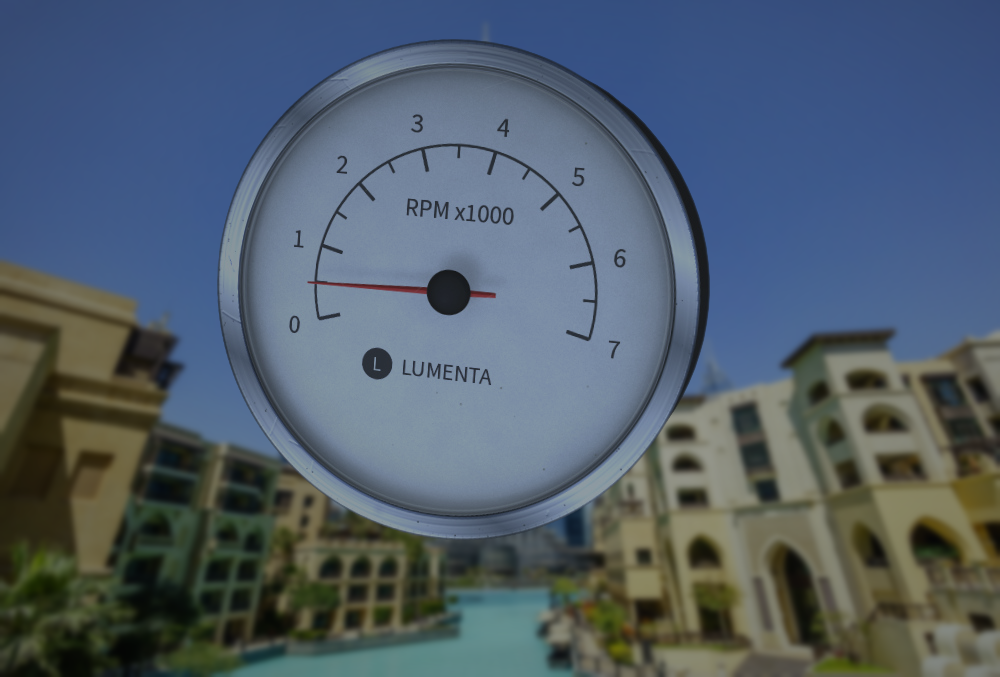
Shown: 500rpm
